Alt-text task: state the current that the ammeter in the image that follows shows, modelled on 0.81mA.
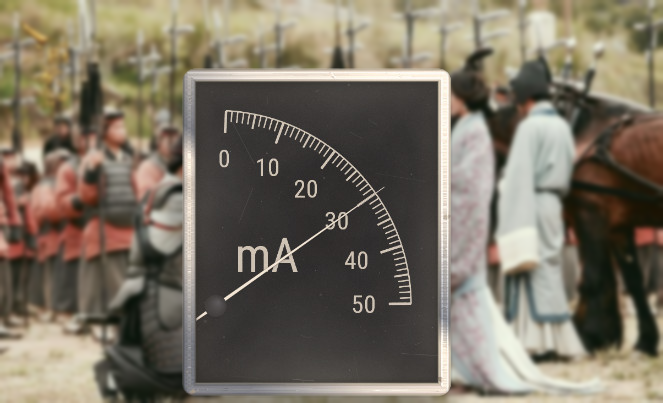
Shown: 30mA
